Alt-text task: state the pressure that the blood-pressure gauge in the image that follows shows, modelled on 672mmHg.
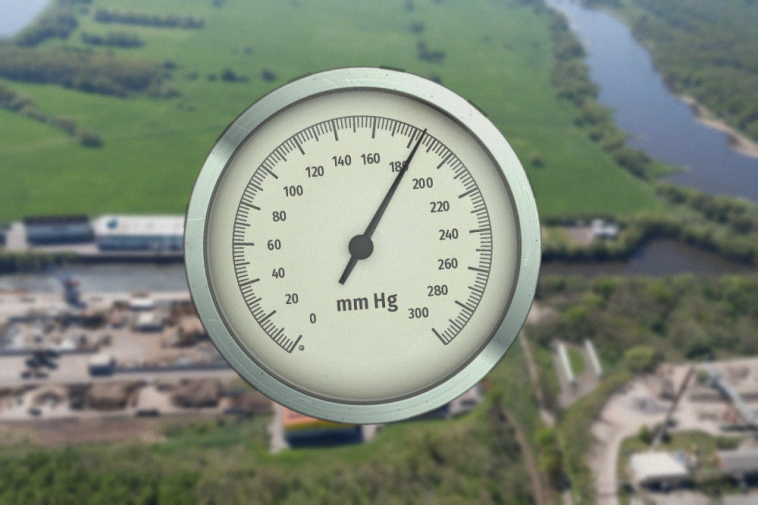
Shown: 184mmHg
